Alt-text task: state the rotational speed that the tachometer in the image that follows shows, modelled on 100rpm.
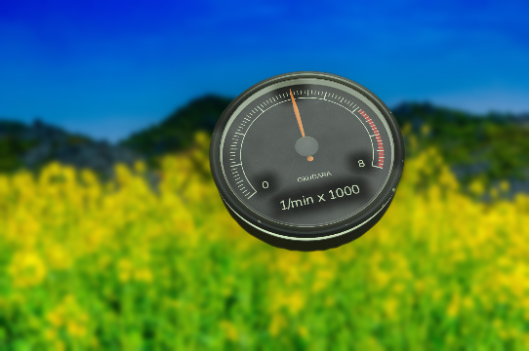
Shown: 4000rpm
